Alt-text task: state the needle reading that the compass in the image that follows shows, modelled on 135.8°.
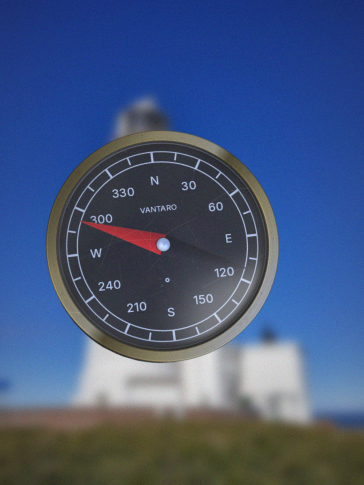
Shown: 292.5°
